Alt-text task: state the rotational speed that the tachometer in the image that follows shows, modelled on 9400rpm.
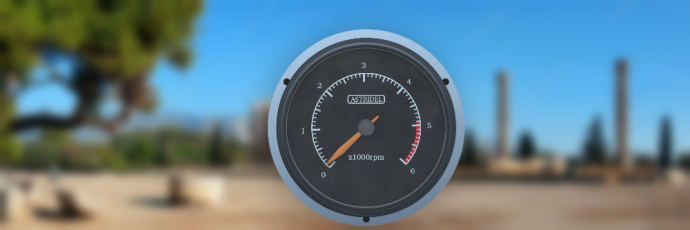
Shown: 100rpm
